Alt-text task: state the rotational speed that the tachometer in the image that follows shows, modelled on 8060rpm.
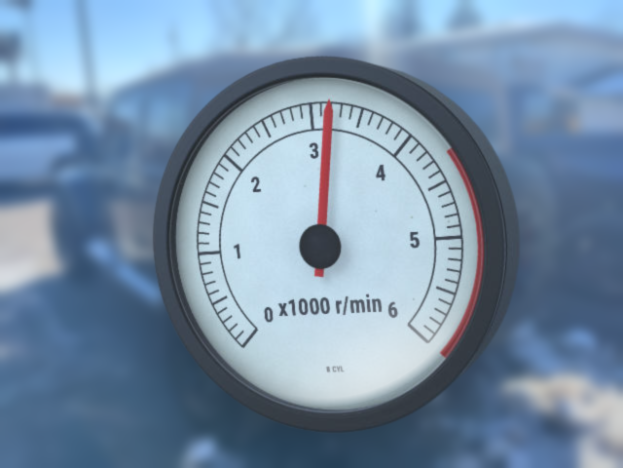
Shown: 3200rpm
